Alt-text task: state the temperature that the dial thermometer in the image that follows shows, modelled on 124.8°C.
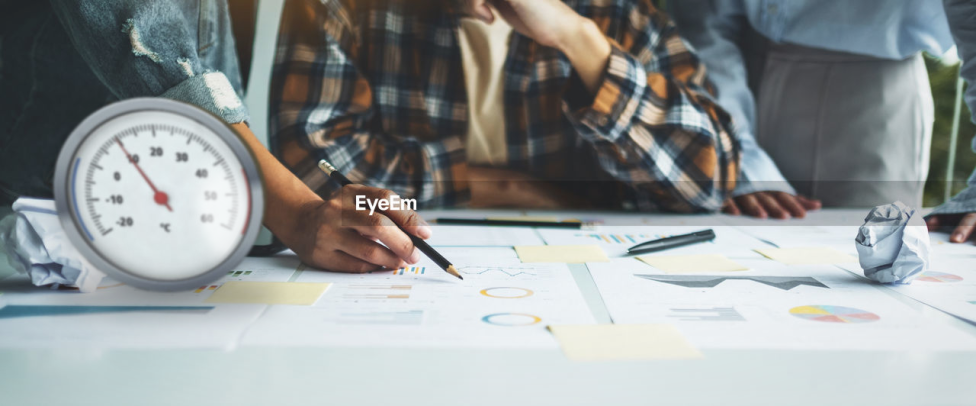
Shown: 10°C
